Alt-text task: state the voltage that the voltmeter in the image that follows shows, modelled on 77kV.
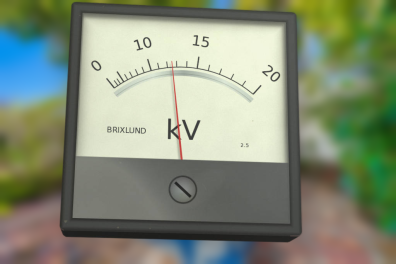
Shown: 12.5kV
